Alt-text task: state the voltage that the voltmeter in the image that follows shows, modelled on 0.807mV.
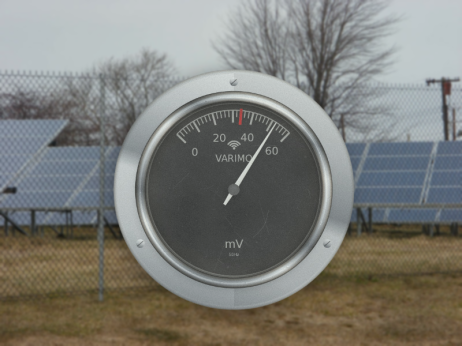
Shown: 52mV
